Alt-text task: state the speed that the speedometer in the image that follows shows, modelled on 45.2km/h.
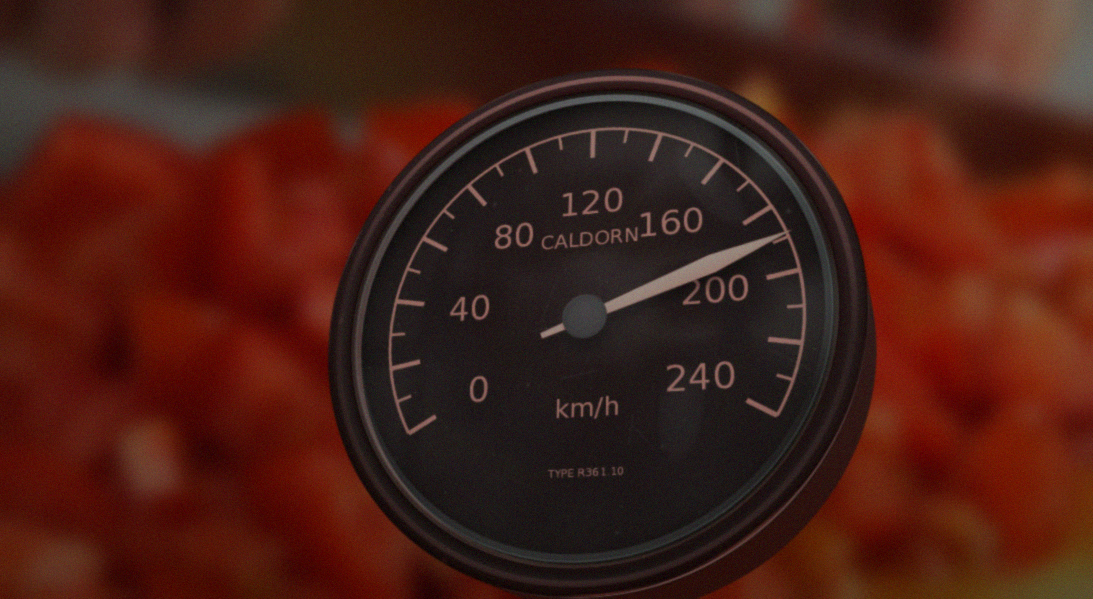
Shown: 190km/h
